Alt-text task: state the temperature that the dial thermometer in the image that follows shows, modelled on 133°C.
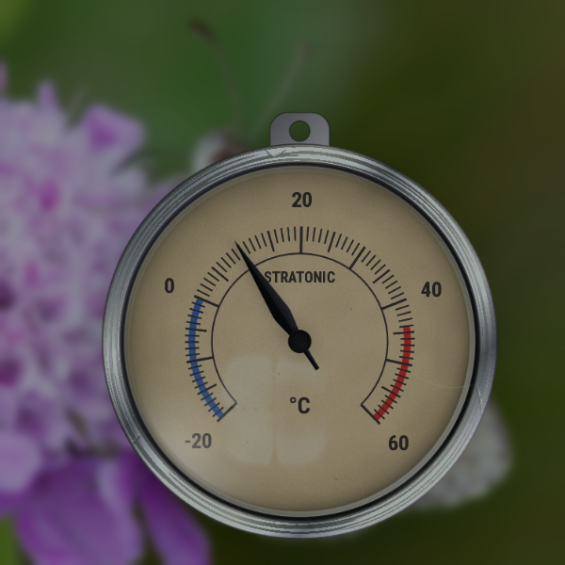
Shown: 10°C
